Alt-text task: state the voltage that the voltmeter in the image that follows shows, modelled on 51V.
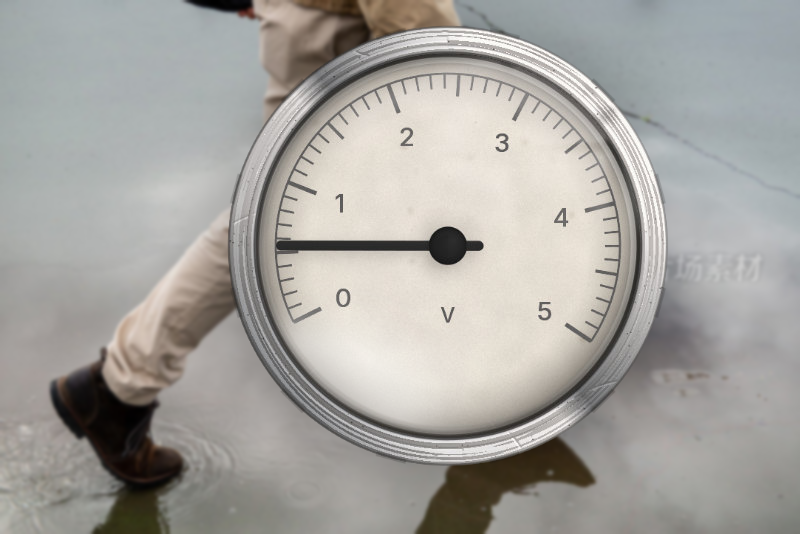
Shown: 0.55V
